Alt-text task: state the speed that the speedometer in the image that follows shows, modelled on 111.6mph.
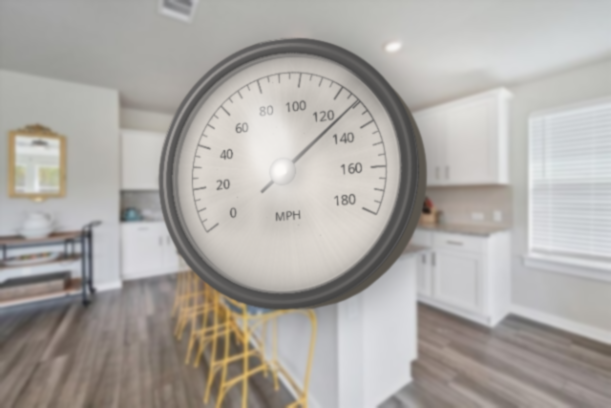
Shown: 130mph
